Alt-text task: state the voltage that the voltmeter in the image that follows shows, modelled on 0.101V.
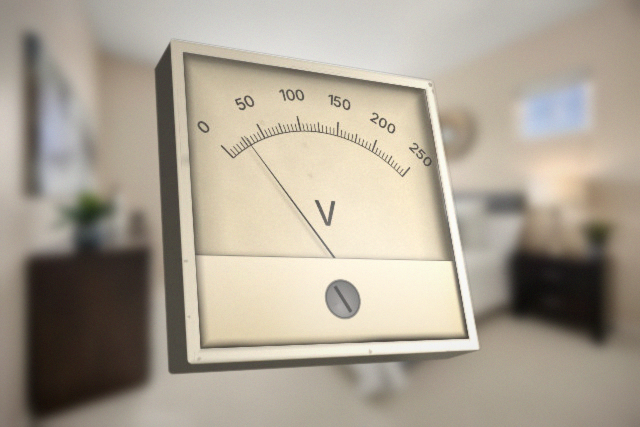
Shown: 25V
